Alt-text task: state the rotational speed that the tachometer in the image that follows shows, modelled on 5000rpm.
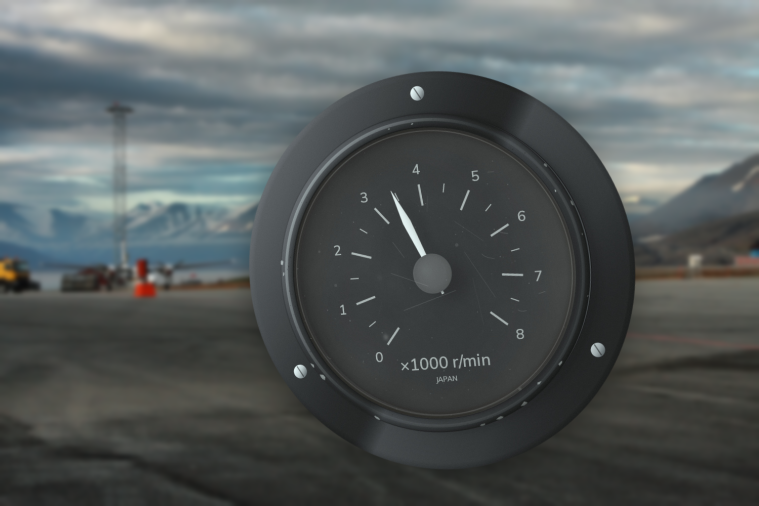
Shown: 3500rpm
